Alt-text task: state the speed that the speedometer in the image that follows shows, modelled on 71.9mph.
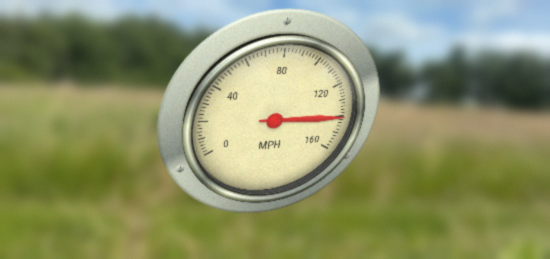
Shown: 140mph
